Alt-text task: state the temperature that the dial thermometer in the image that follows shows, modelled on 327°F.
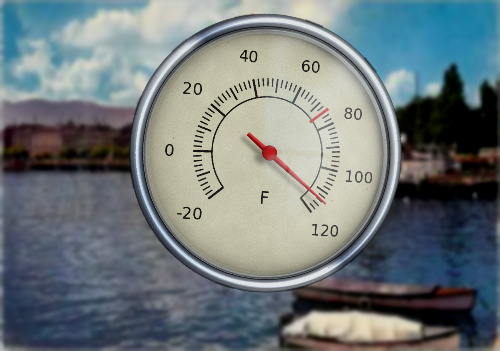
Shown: 114°F
